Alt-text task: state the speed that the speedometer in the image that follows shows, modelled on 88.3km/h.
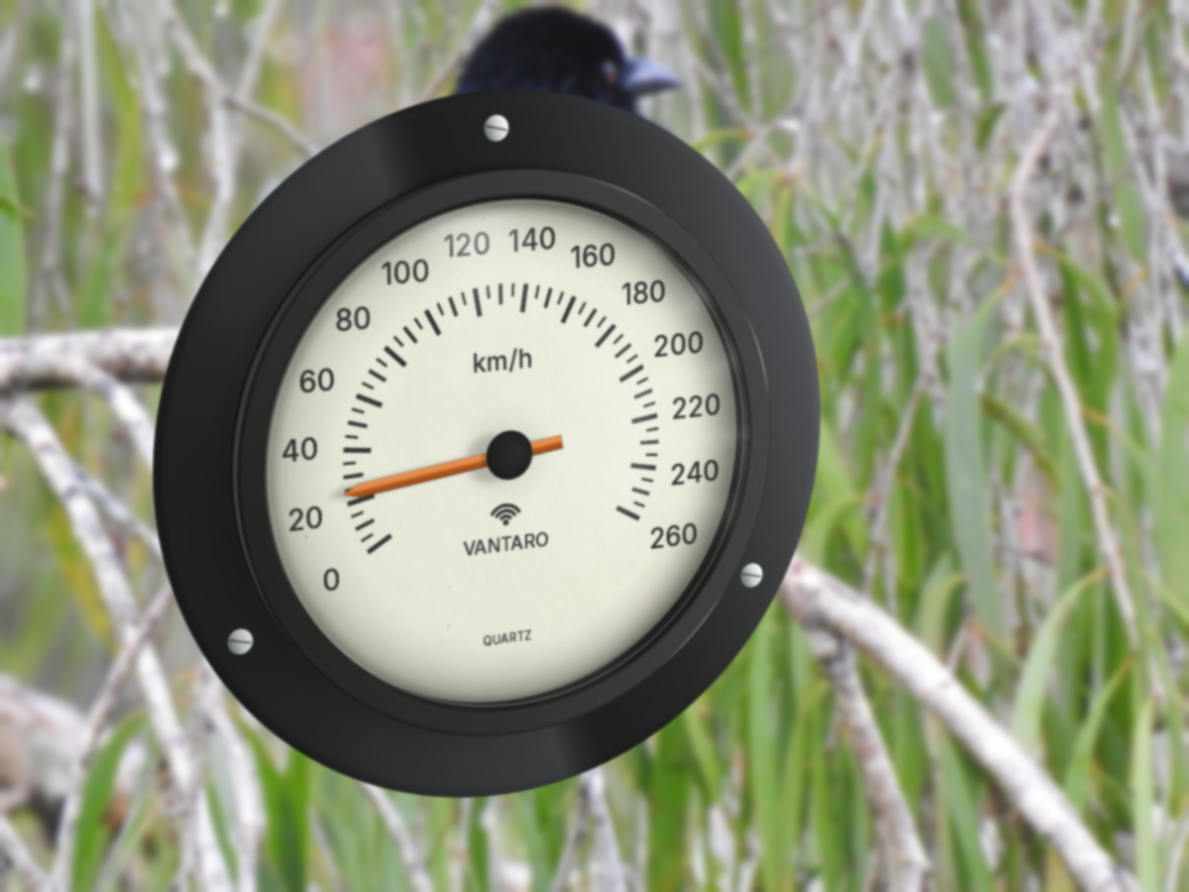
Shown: 25km/h
